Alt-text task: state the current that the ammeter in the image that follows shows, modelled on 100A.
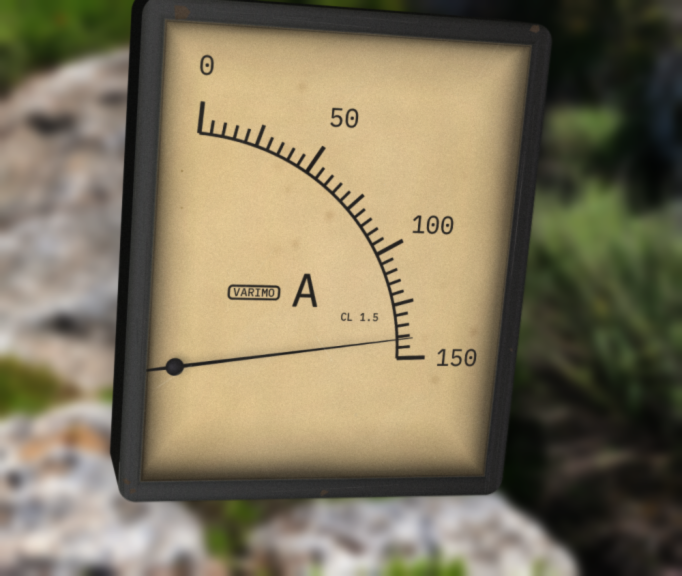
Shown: 140A
